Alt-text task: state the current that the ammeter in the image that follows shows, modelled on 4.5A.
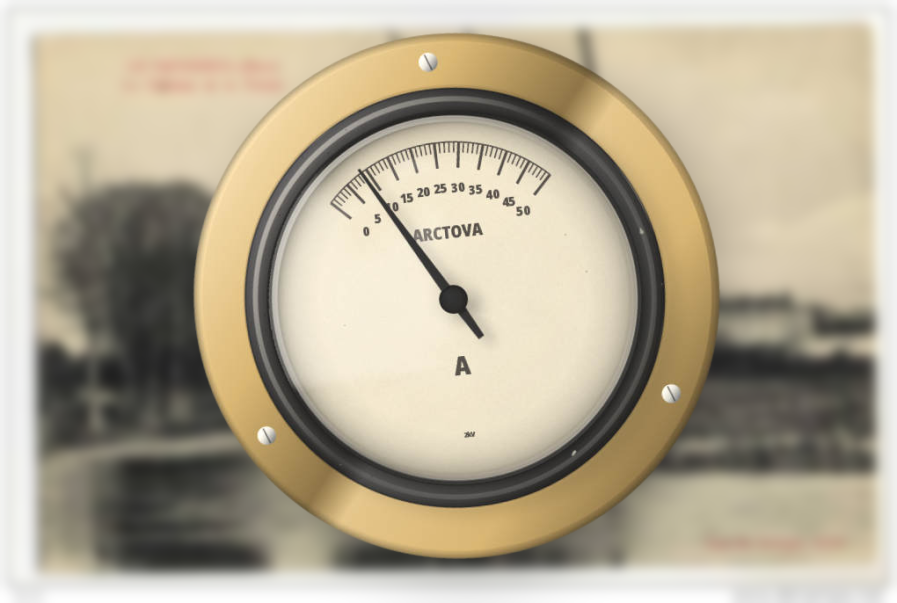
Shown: 9A
